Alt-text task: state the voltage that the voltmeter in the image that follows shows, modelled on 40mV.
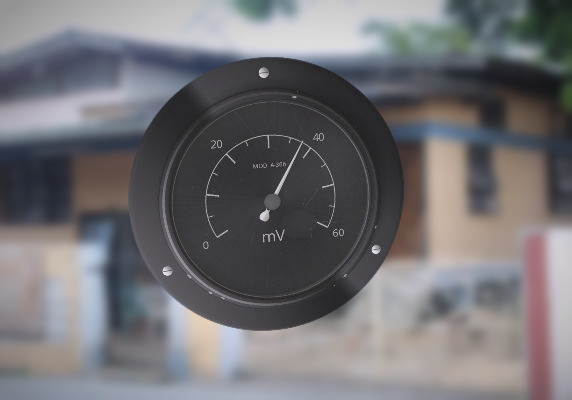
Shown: 37.5mV
